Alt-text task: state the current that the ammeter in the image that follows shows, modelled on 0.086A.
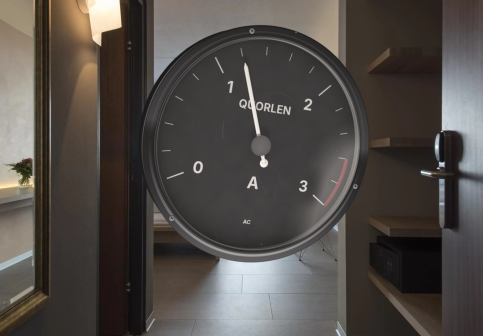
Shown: 1.2A
